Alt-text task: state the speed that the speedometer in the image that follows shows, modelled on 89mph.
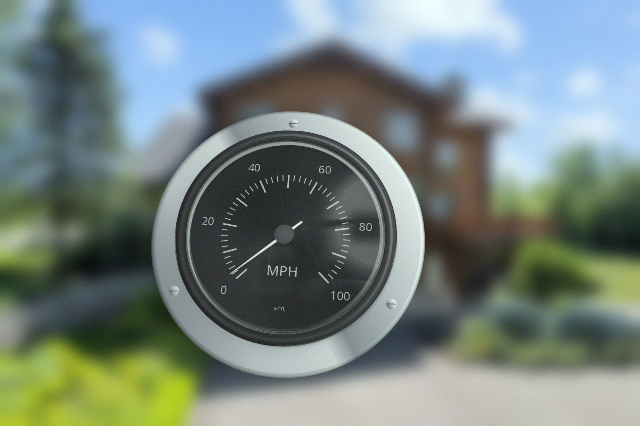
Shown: 2mph
